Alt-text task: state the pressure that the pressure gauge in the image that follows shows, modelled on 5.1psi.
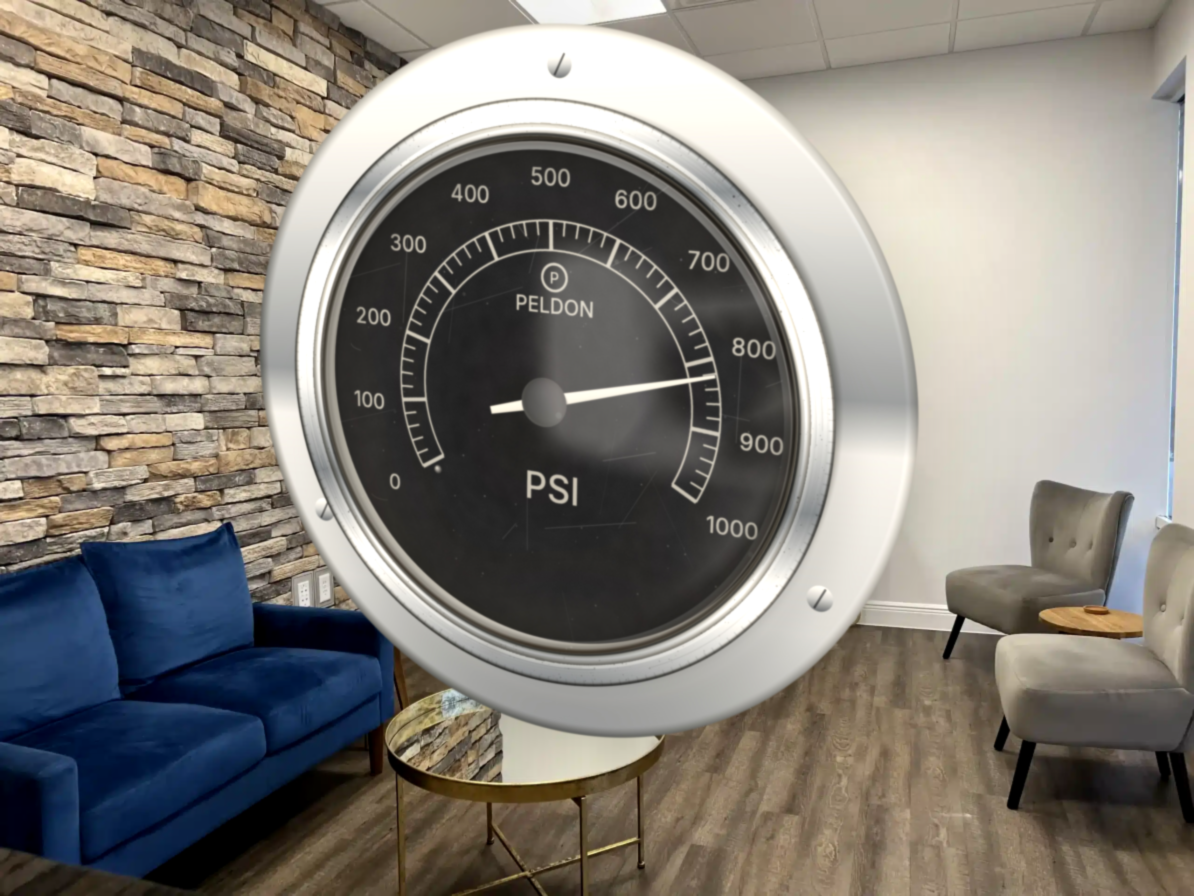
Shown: 820psi
